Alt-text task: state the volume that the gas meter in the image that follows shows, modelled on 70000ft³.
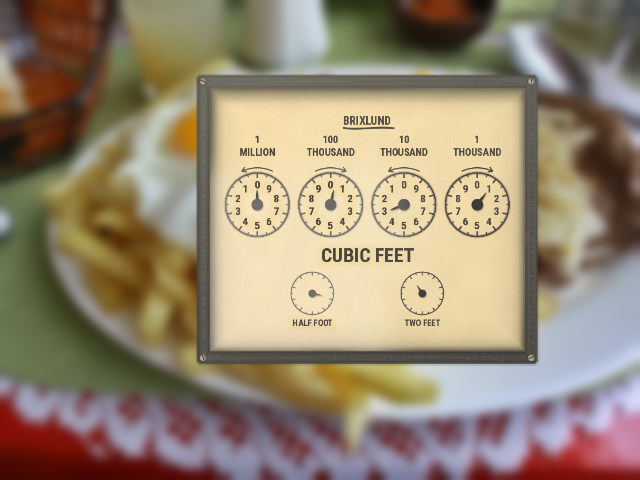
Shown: 3100ft³
